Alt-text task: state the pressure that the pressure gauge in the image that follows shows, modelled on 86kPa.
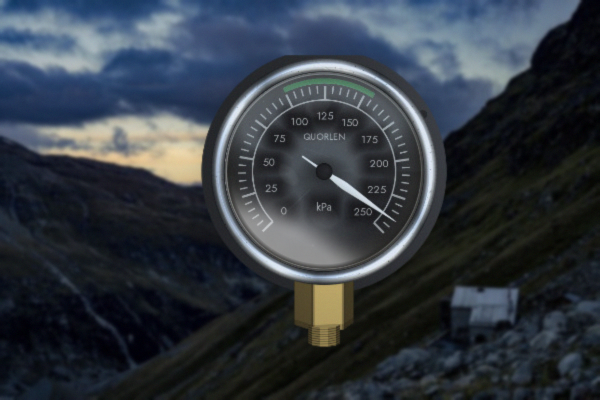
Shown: 240kPa
